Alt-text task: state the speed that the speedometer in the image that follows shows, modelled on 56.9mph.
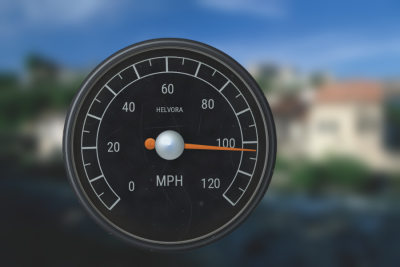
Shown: 102.5mph
